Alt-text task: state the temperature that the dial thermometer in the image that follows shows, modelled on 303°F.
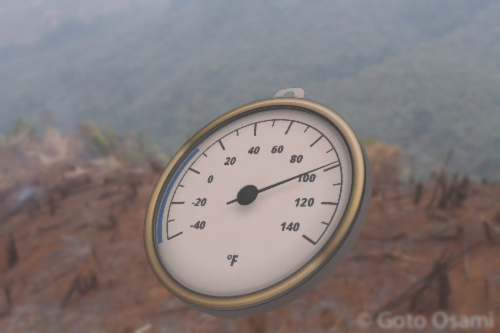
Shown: 100°F
